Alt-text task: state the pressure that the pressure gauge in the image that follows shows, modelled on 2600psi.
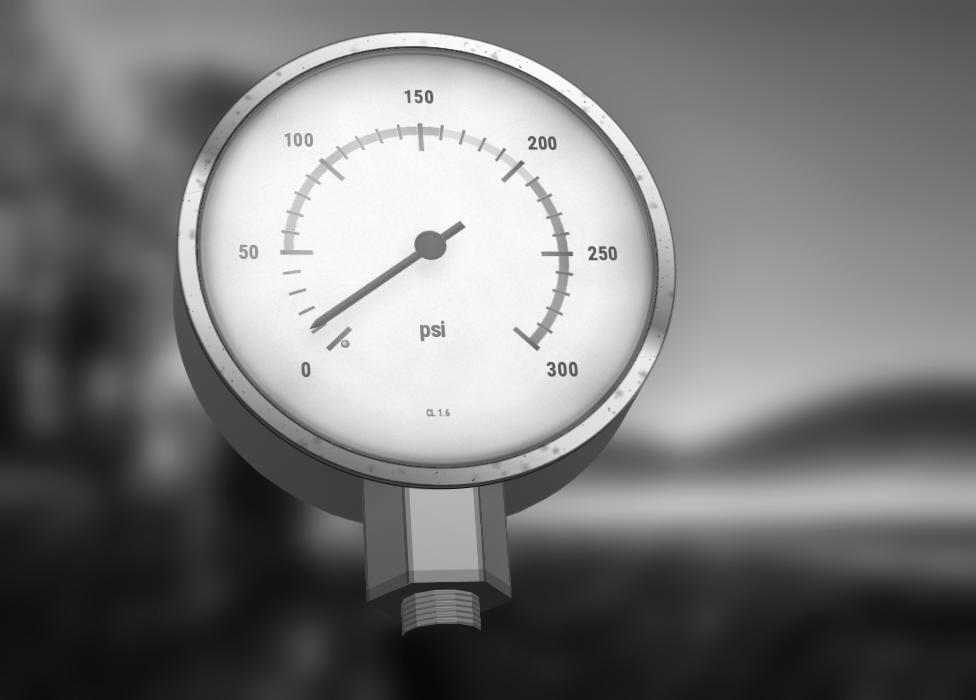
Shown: 10psi
